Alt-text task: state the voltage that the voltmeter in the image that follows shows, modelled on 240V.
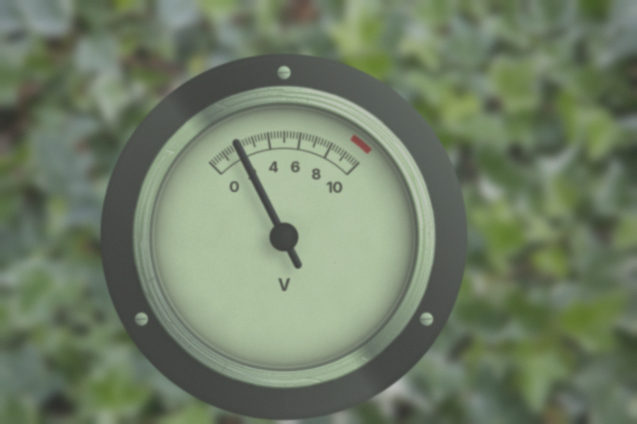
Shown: 2V
